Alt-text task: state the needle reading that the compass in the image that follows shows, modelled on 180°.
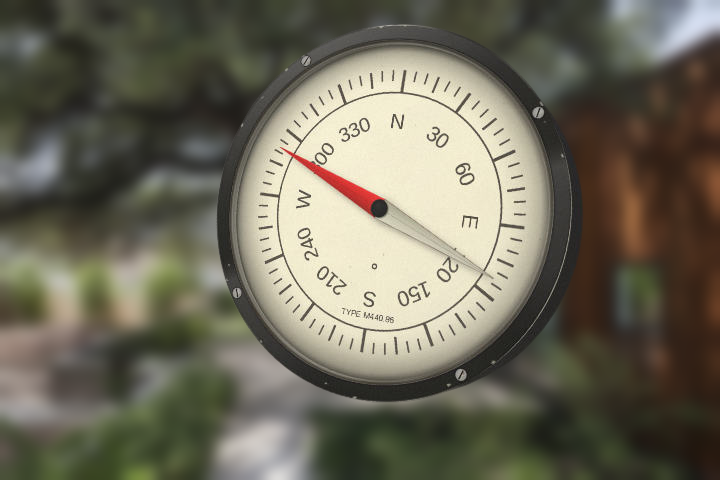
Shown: 292.5°
